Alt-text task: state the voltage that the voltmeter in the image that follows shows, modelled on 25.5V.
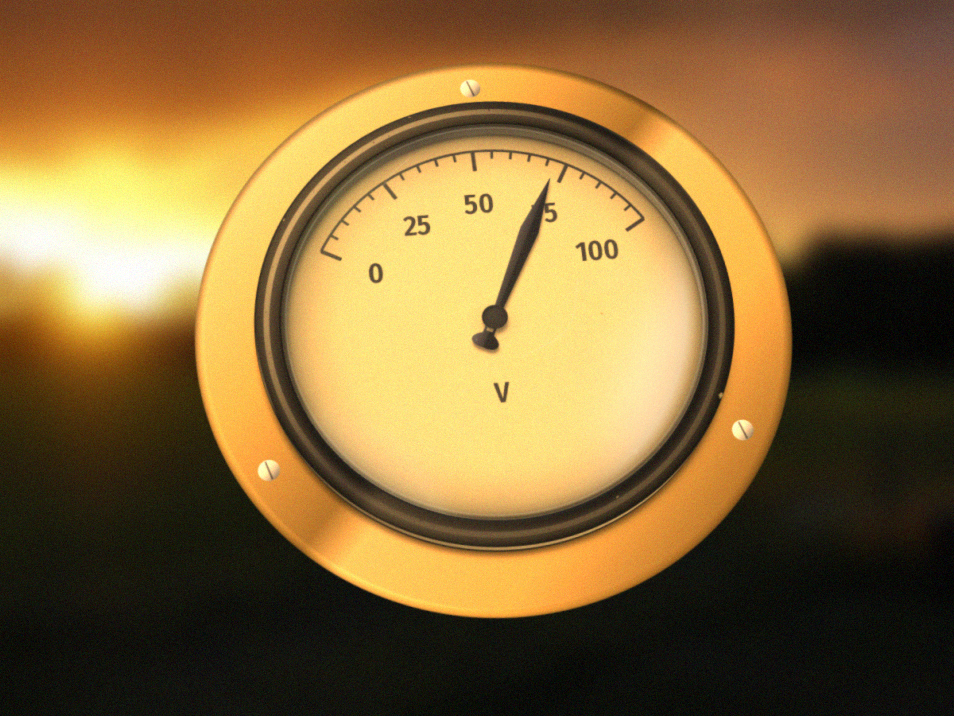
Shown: 72.5V
